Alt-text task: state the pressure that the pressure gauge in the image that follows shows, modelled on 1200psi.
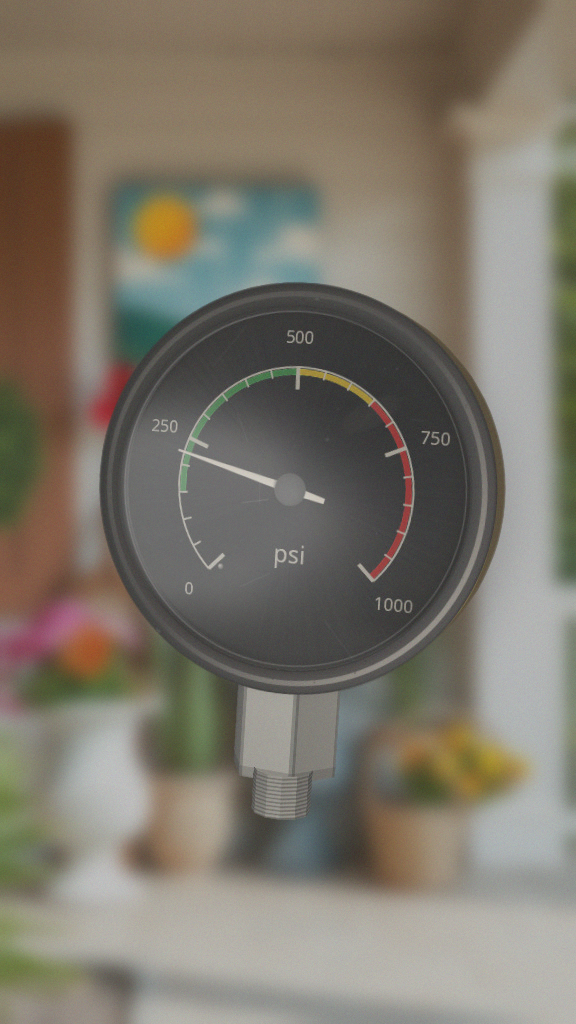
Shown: 225psi
